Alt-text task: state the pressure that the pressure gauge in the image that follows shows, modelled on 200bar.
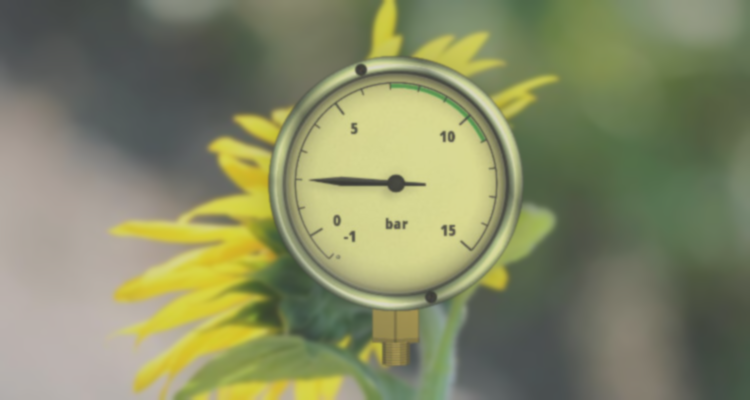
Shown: 2bar
